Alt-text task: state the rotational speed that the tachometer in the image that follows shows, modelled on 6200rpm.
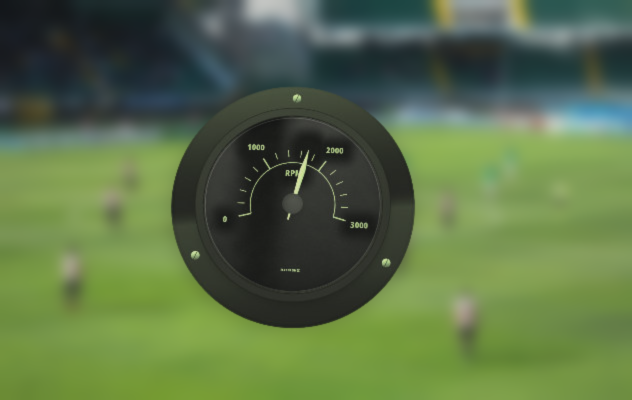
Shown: 1700rpm
